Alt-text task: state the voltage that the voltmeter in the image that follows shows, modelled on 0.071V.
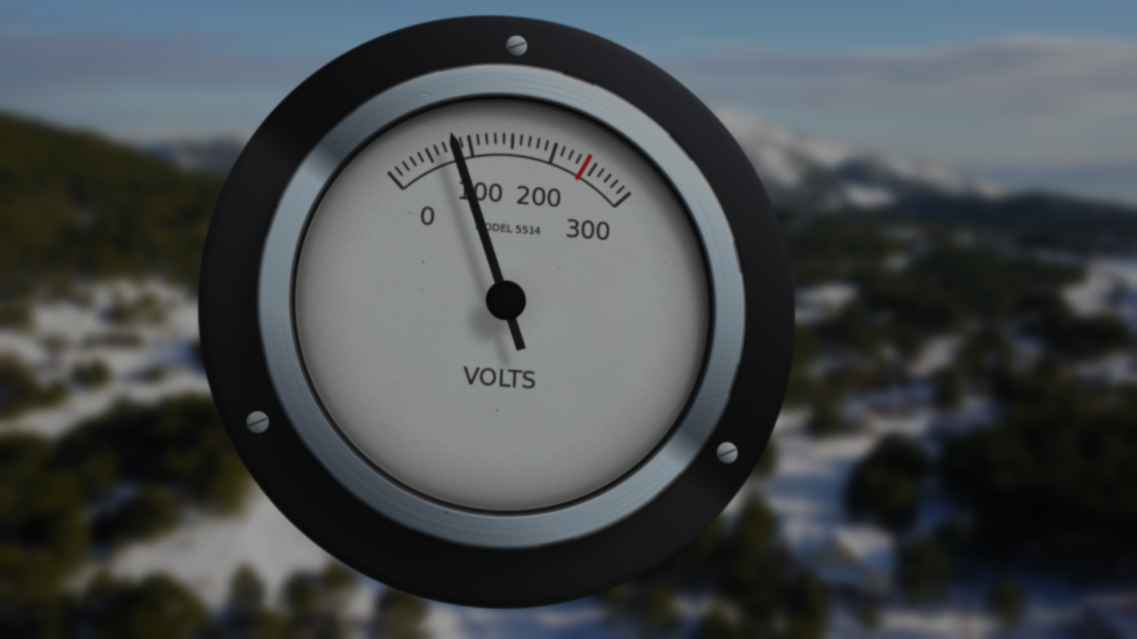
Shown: 80V
